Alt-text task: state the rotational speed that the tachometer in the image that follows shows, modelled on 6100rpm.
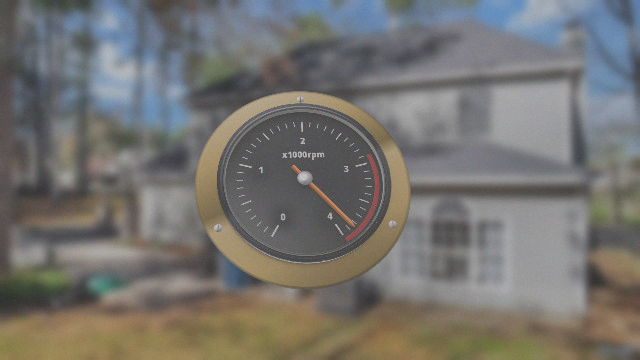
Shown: 3850rpm
